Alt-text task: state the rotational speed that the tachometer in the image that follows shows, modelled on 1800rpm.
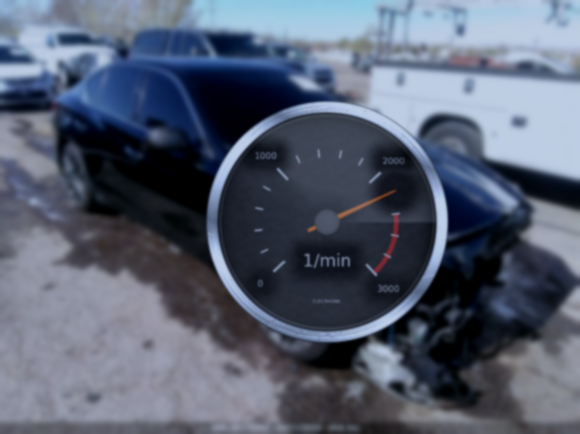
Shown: 2200rpm
